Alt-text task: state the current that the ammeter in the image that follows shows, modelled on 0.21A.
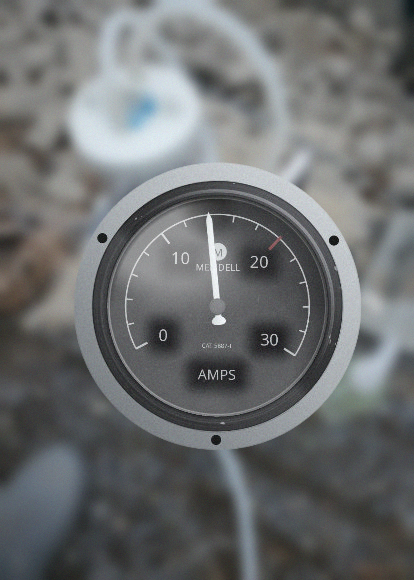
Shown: 14A
